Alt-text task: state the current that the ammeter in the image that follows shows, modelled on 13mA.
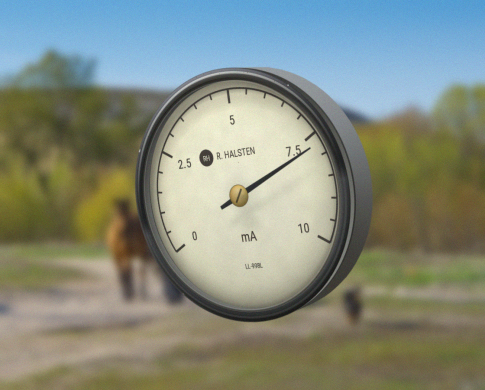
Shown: 7.75mA
